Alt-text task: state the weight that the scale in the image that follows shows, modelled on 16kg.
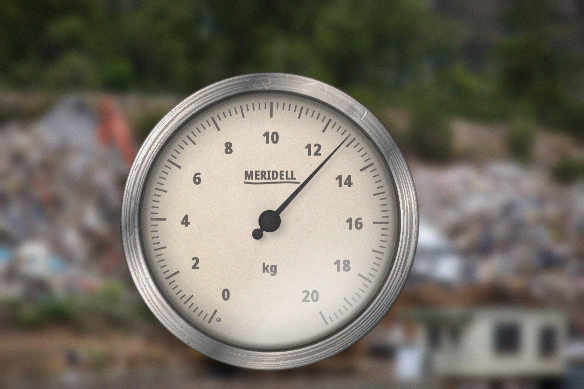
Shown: 12.8kg
